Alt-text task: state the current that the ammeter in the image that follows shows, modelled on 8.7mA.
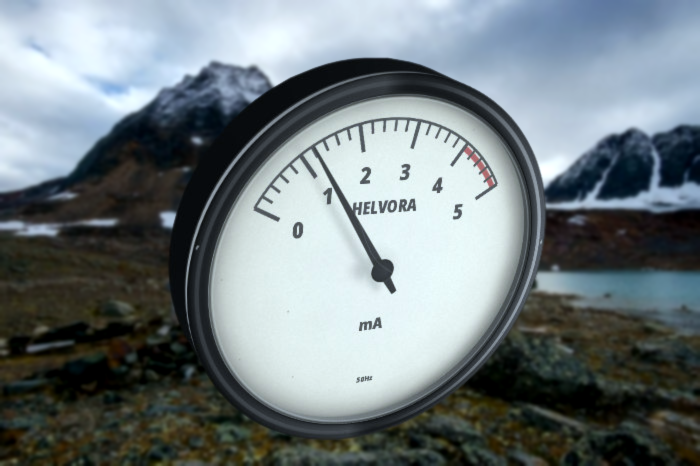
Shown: 1.2mA
